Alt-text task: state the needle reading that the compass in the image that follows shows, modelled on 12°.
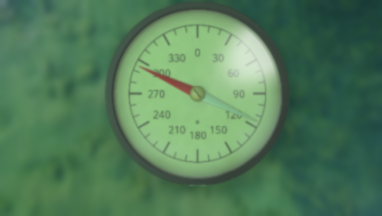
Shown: 295°
